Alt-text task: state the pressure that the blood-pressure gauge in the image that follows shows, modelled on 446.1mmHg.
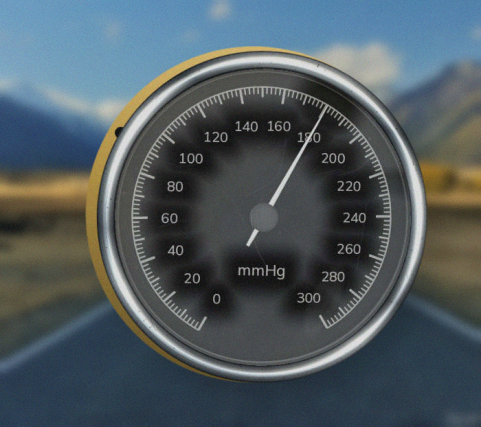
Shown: 180mmHg
